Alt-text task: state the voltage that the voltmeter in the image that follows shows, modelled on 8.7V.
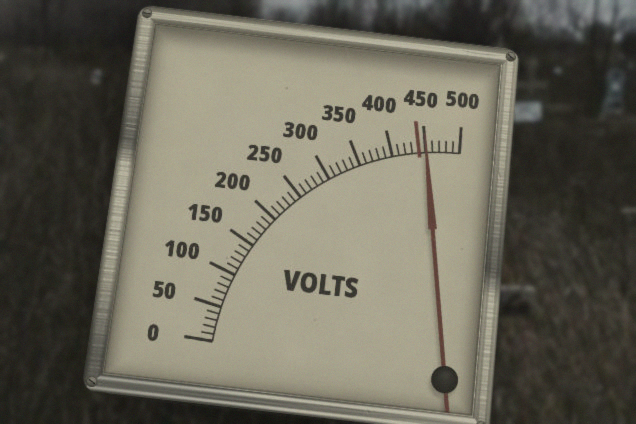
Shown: 450V
